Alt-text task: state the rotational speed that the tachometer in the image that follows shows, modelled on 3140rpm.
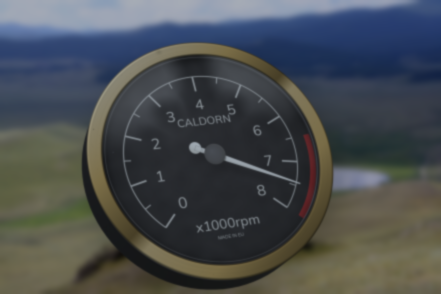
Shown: 7500rpm
